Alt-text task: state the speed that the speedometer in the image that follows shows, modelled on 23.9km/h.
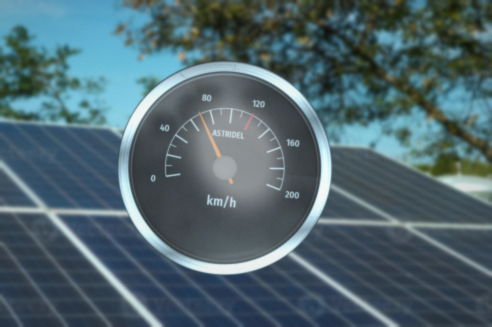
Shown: 70km/h
